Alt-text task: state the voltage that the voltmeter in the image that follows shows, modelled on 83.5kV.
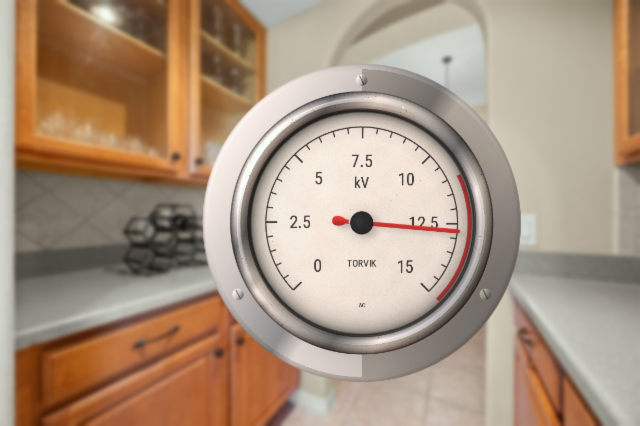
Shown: 12.75kV
